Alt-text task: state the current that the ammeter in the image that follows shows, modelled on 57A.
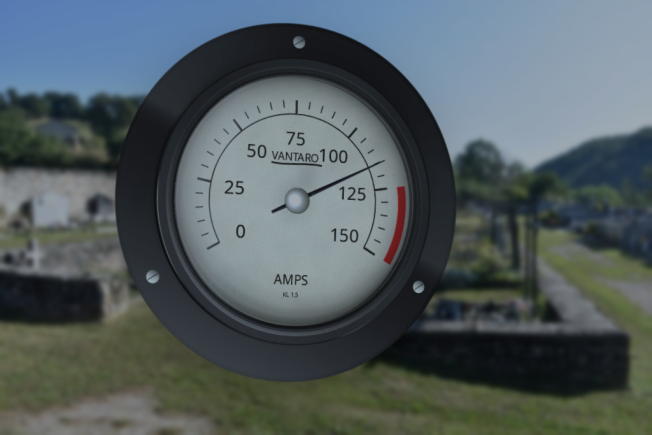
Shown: 115A
